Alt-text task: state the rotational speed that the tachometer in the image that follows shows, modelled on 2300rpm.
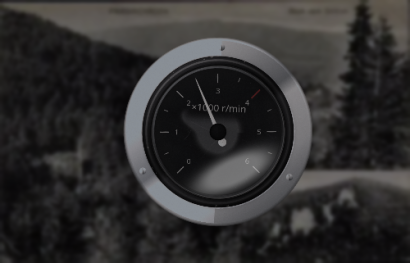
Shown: 2500rpm
